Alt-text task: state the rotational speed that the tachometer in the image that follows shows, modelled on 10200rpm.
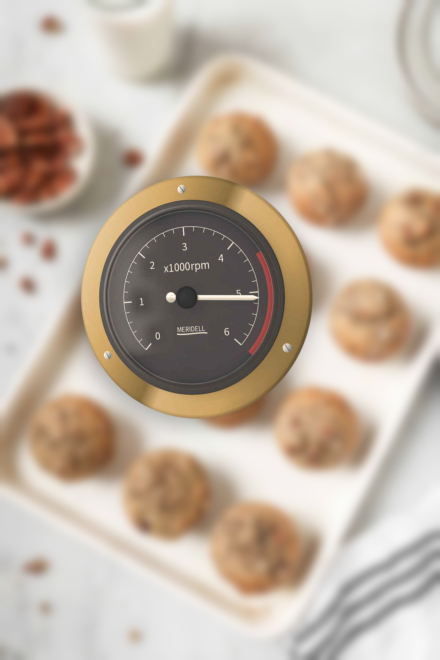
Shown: 5100rpm
